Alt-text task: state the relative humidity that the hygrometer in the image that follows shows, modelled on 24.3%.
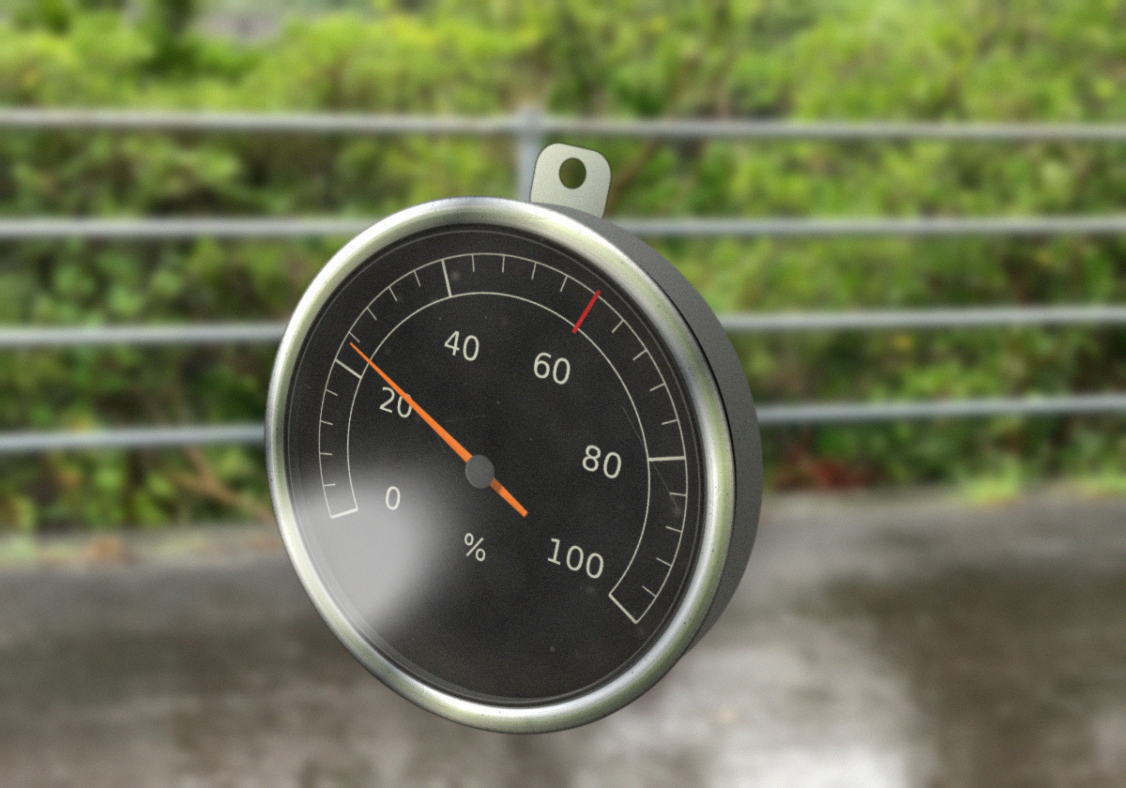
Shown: 24%
